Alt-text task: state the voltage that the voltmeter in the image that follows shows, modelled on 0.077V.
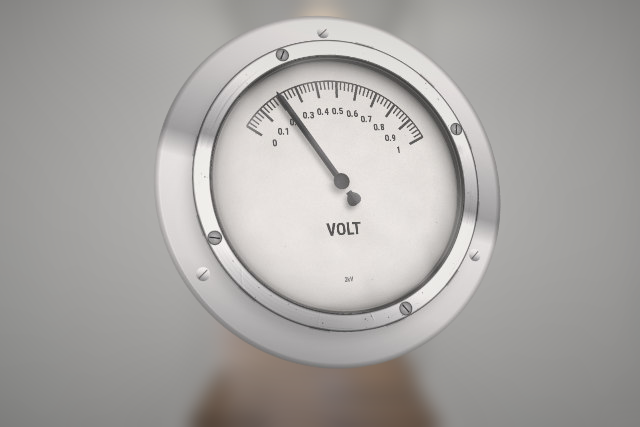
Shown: 0.2V
